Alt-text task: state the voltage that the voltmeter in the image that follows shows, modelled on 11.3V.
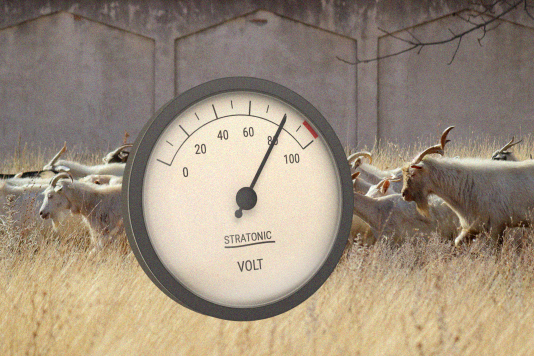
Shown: 80V
